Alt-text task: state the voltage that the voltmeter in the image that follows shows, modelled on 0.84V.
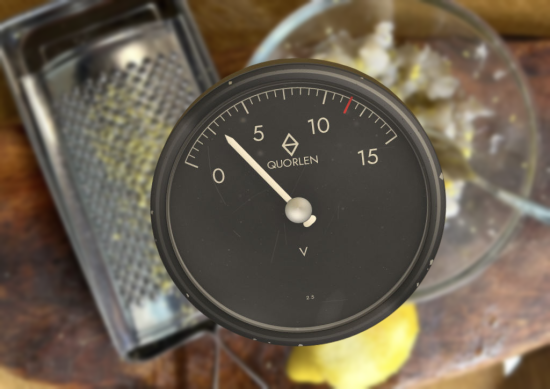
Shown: 3V
